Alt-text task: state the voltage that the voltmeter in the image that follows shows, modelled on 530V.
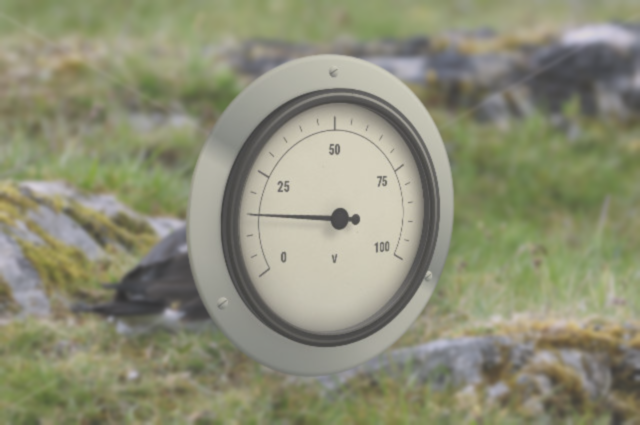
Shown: 15V
